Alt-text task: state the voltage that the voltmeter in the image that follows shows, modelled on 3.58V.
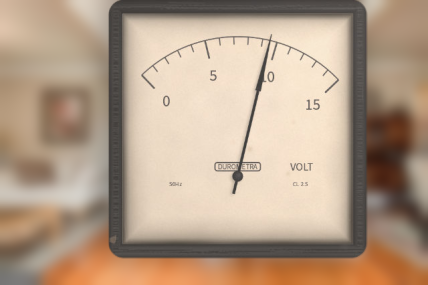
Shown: 9.5V
